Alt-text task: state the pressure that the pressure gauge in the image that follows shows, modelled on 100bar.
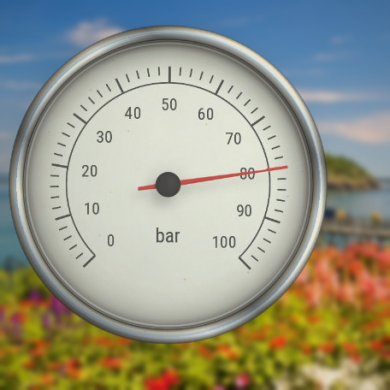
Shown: 80bar
